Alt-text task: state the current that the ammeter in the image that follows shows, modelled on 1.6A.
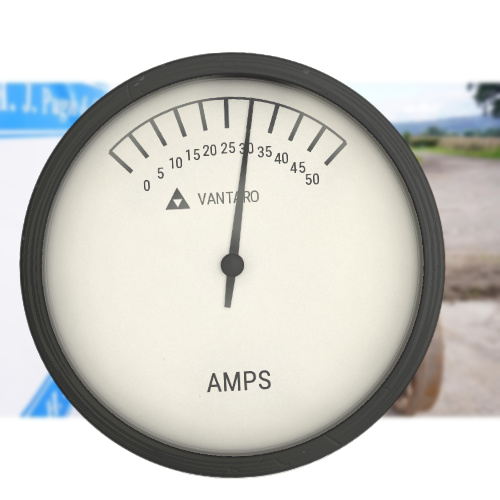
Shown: 30A
